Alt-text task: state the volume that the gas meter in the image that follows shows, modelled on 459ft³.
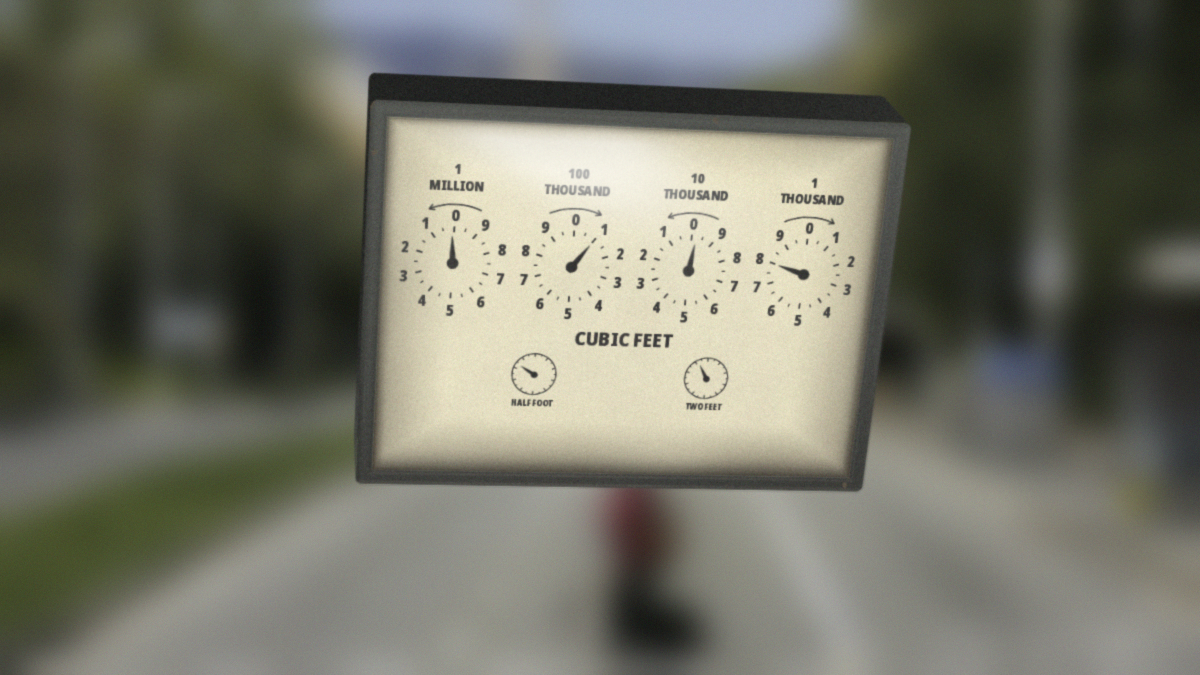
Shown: 9800ft³
